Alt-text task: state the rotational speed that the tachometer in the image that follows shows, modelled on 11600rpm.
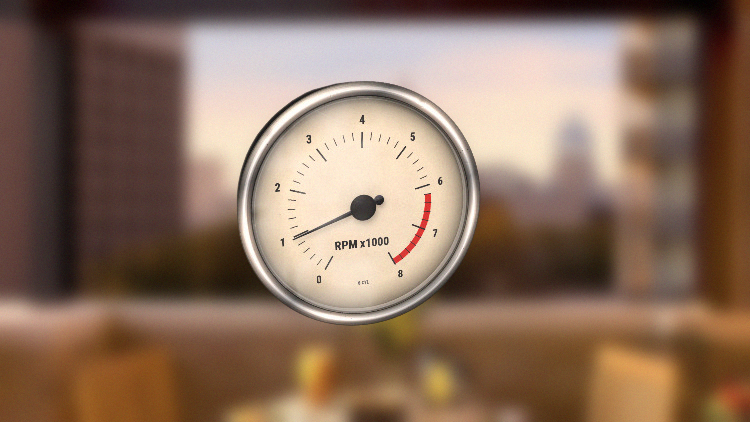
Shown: 1000rpm
